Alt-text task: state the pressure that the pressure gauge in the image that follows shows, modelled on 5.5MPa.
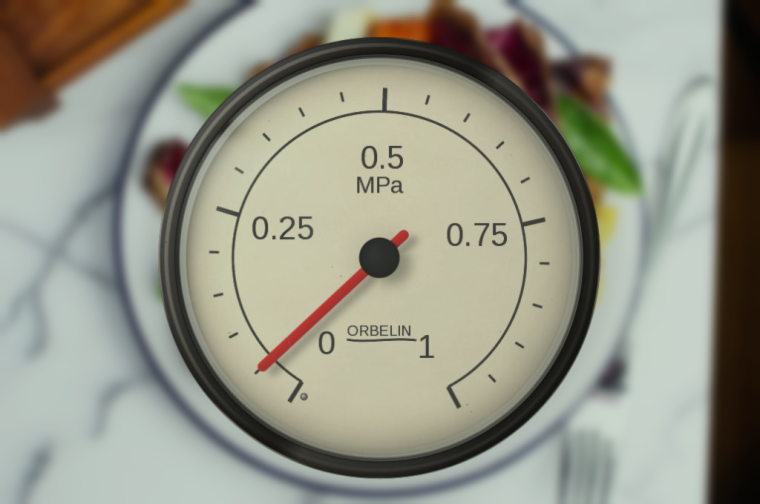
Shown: 0.05MPa
